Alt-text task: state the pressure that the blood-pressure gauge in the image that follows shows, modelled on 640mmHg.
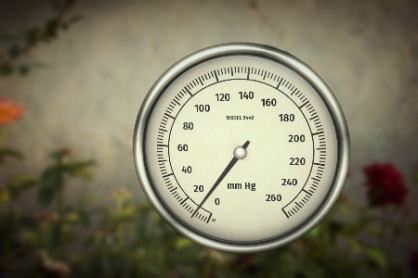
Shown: 10mmHg
